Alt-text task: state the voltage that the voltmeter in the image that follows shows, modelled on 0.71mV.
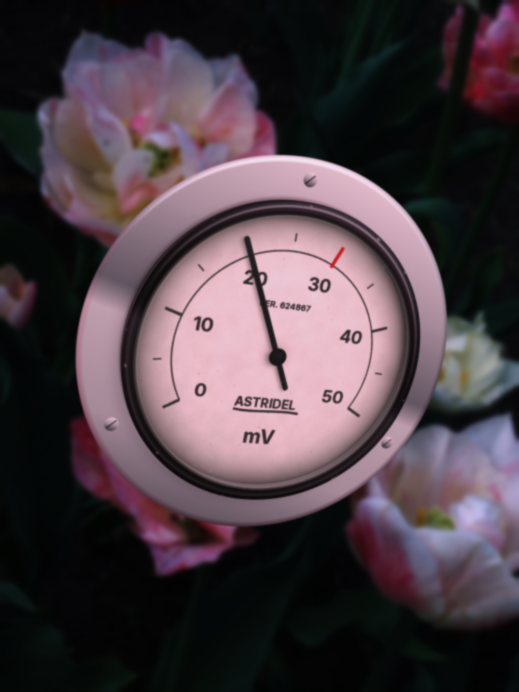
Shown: 20mV
